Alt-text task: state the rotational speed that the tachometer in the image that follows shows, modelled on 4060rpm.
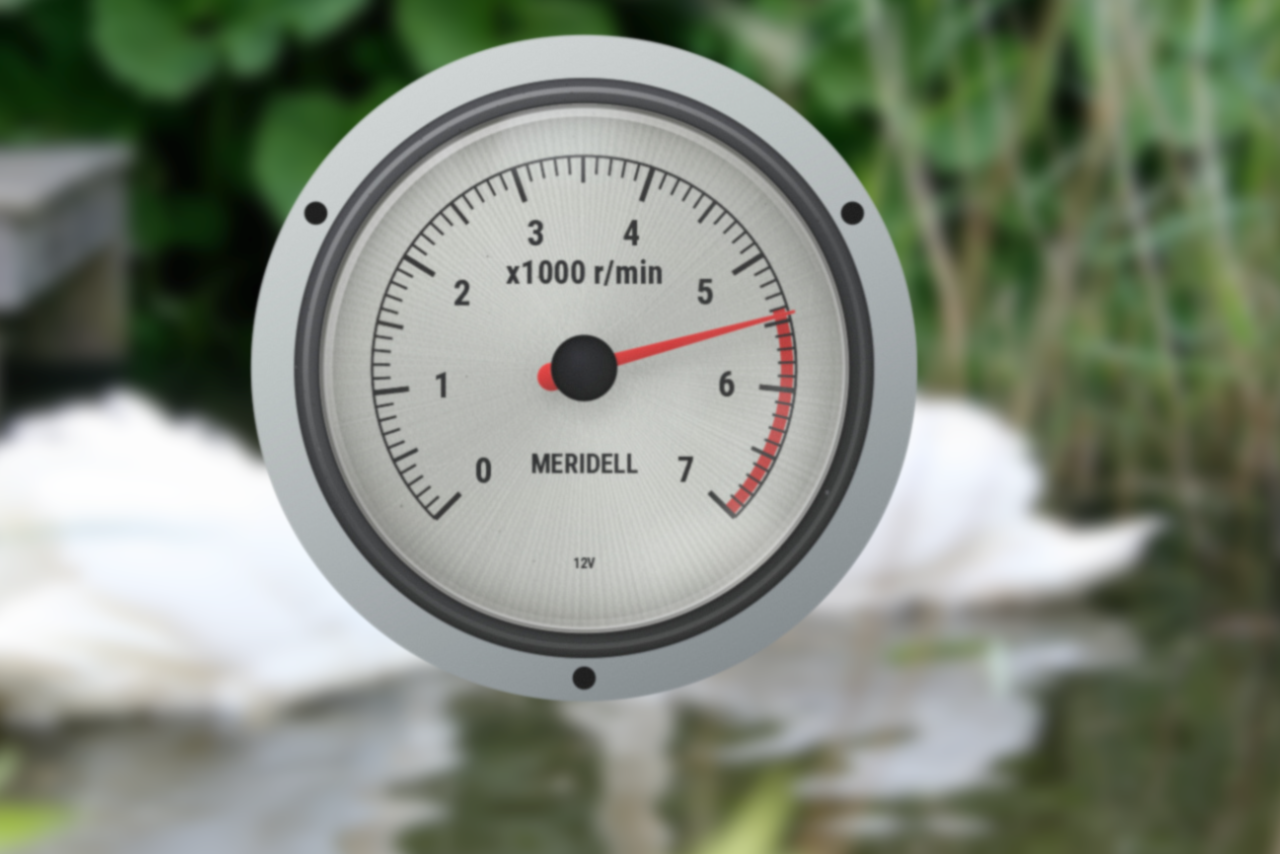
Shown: 5450rpm
